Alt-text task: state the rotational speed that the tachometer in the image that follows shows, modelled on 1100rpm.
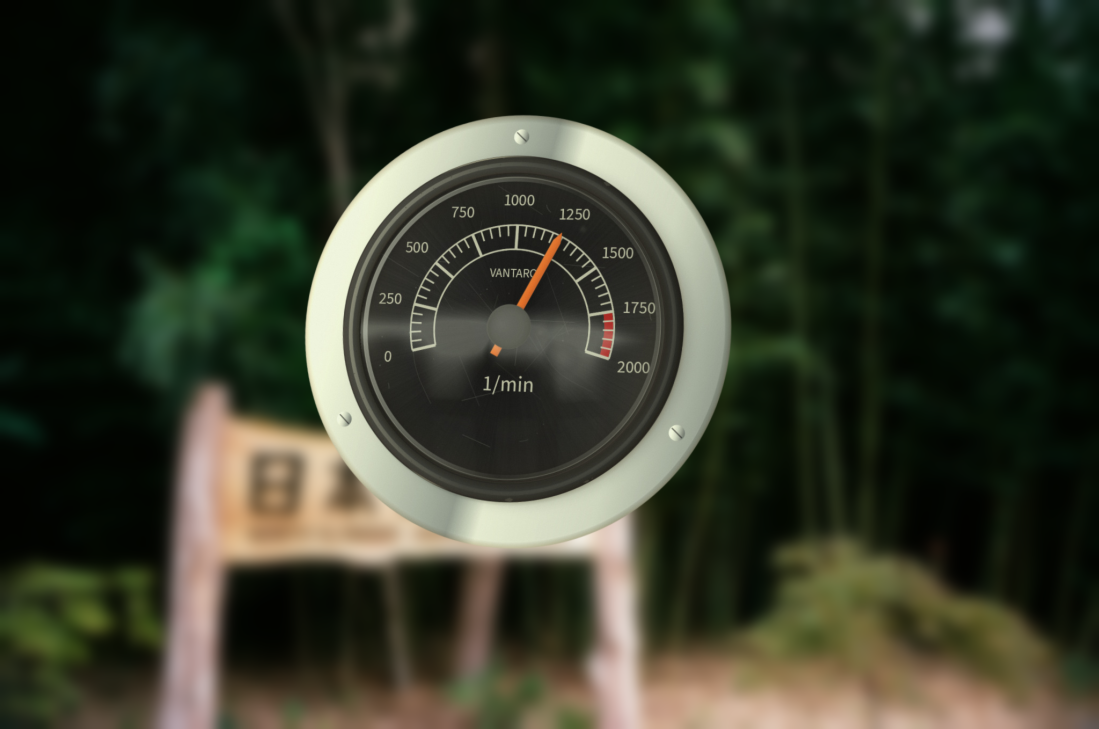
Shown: 1250rpm
